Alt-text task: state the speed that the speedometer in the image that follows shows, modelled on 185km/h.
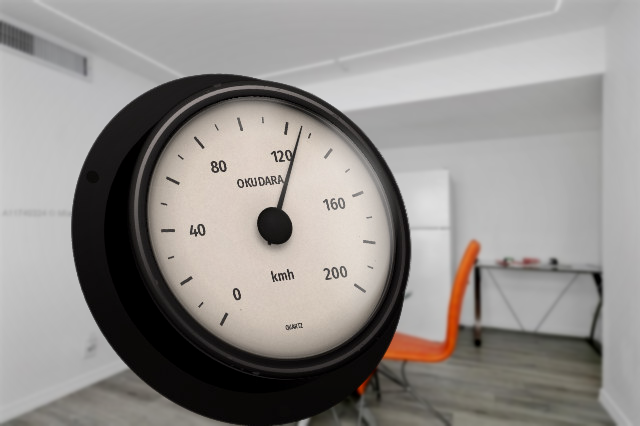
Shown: 125km/h
